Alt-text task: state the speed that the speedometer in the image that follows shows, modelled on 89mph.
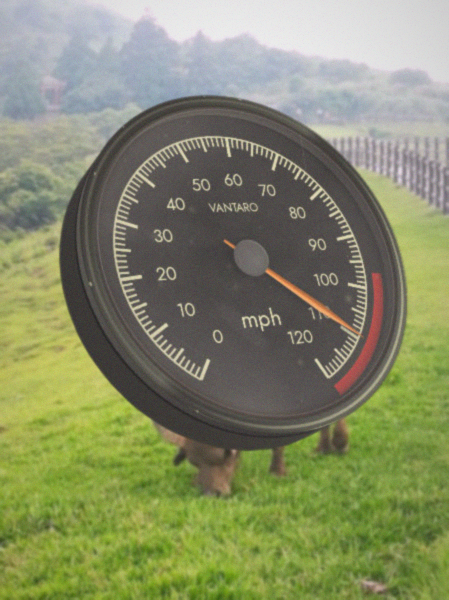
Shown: 110mph
